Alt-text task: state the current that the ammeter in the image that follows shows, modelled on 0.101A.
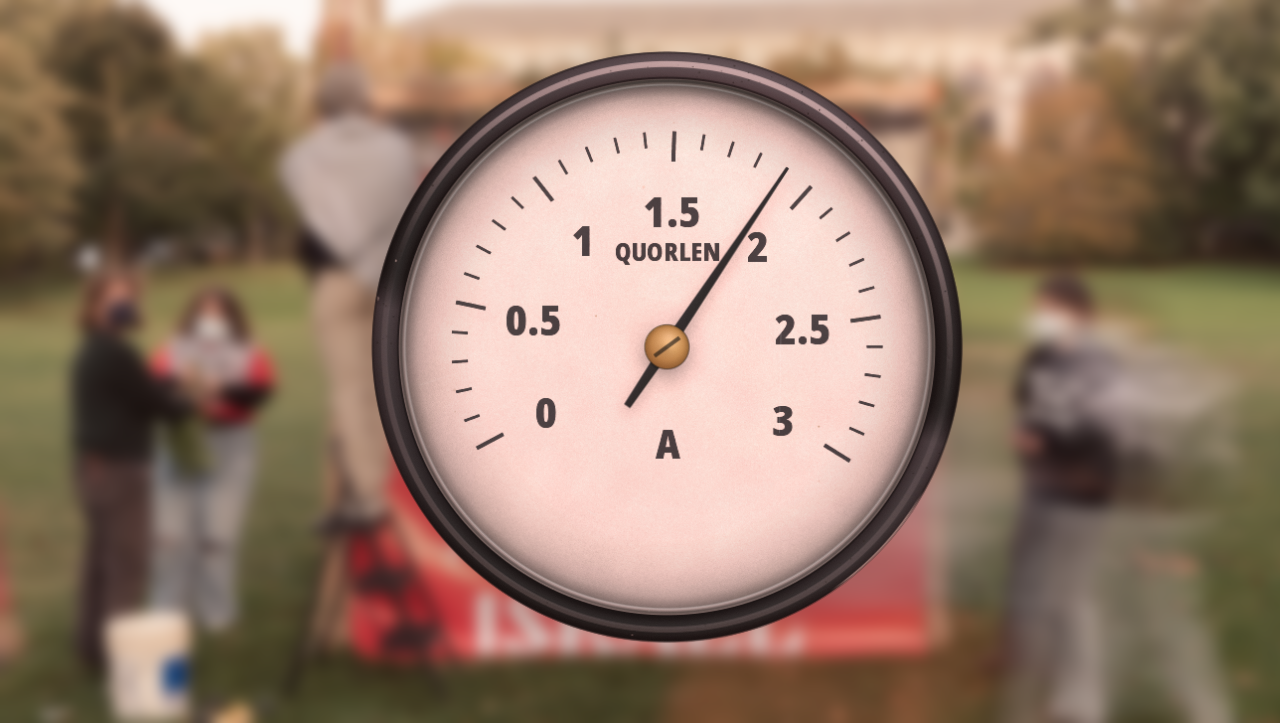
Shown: 1.9A
